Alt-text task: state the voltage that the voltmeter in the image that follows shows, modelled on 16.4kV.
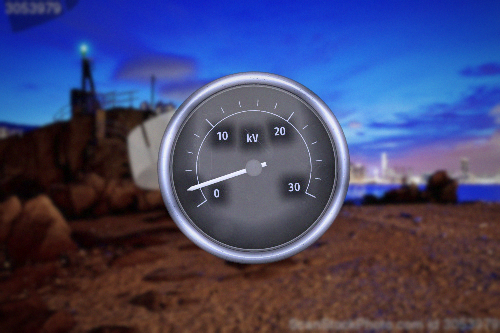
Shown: 2kV
